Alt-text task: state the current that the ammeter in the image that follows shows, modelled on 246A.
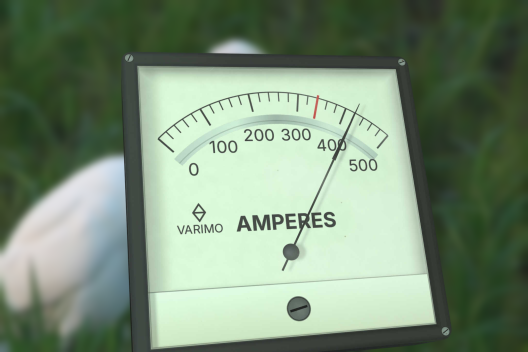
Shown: 420A
